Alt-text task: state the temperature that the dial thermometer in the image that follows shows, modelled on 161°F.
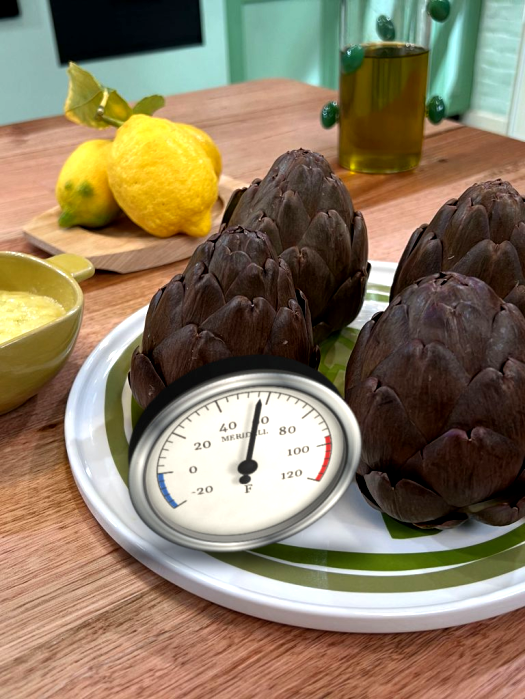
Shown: 56°F
